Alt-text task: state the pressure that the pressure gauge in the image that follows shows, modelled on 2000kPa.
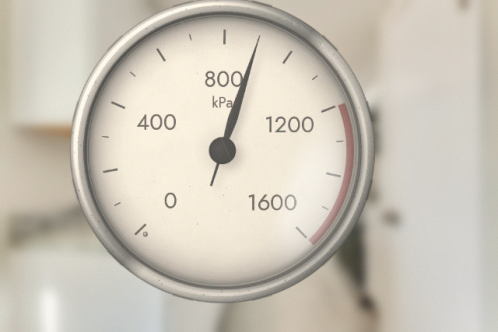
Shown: 900kPa
